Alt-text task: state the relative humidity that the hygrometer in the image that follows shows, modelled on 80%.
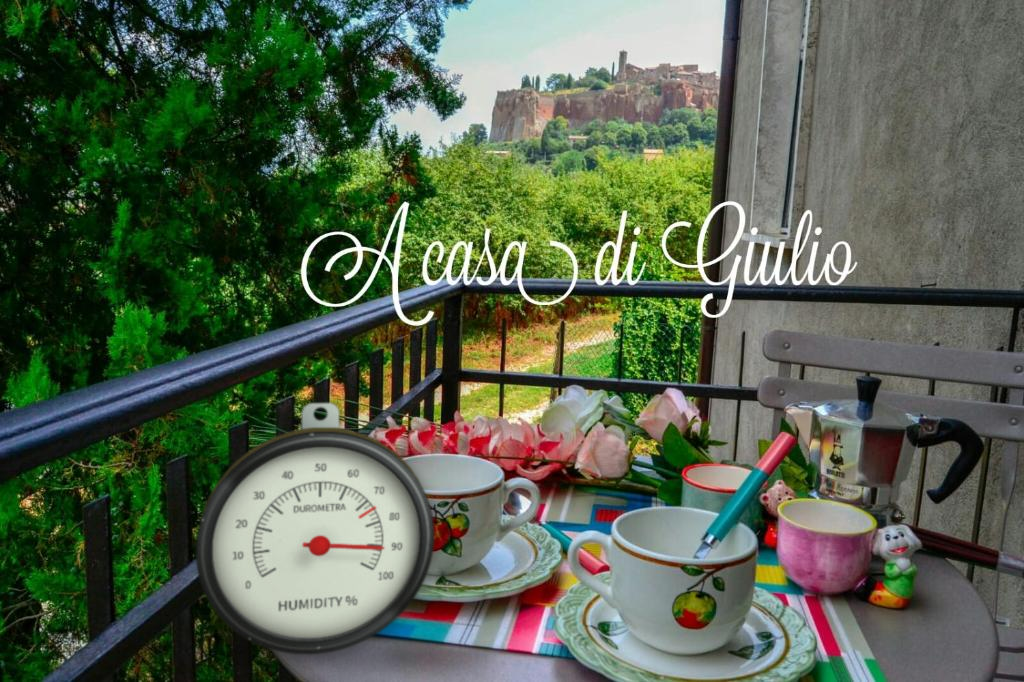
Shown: 90%
